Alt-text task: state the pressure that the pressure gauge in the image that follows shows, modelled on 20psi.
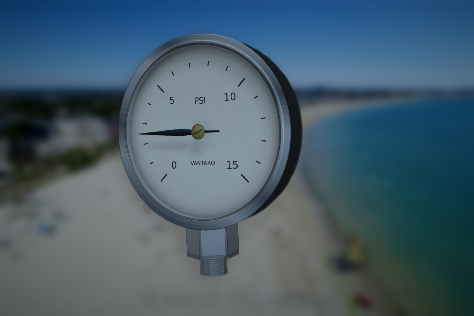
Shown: 2.5psi
